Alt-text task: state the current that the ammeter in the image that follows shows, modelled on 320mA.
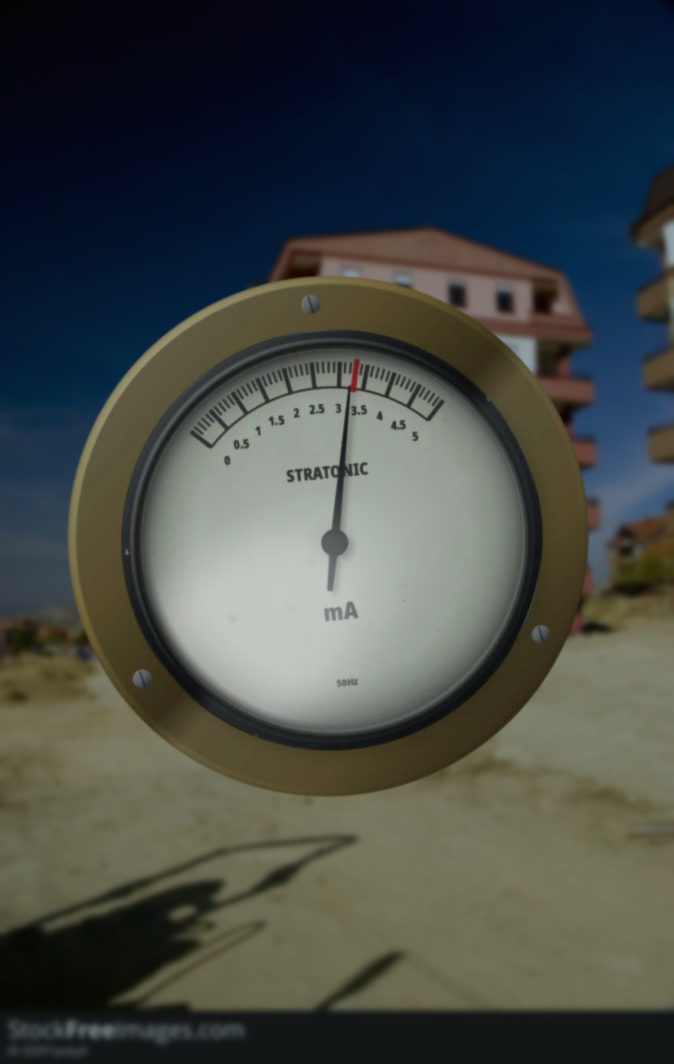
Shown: 3.2mA
